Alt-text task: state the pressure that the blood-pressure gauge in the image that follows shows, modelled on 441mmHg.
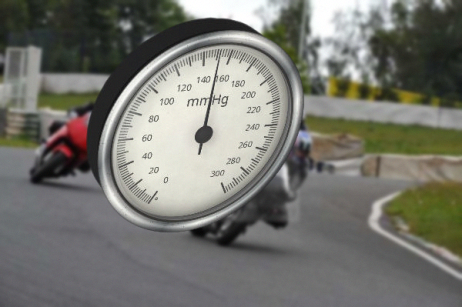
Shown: 150mmHg
